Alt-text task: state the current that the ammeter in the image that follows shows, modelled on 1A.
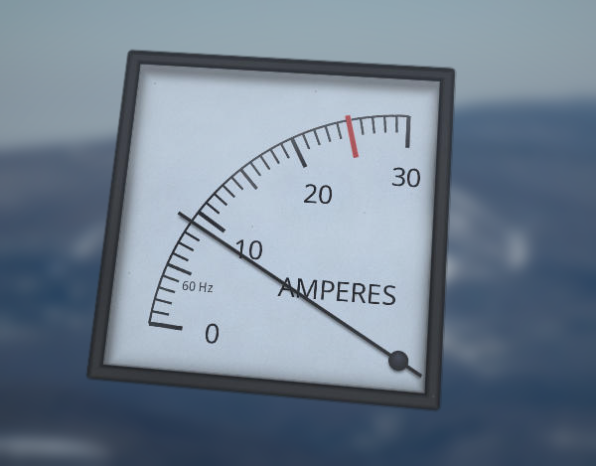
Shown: 9A
